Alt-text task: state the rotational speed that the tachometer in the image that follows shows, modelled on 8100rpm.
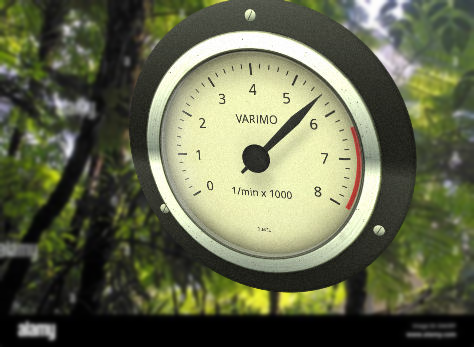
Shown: 5600rpm
